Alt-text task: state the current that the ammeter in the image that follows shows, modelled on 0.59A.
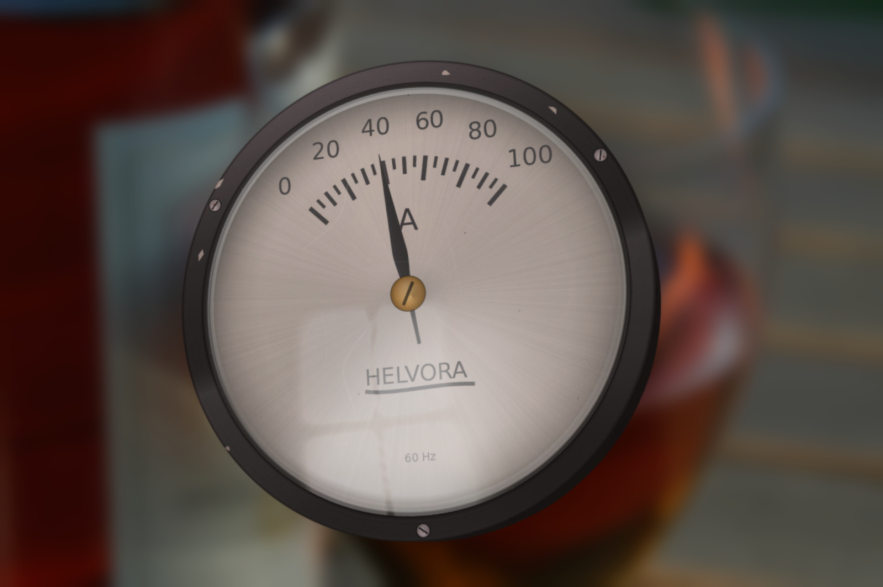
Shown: 40A
